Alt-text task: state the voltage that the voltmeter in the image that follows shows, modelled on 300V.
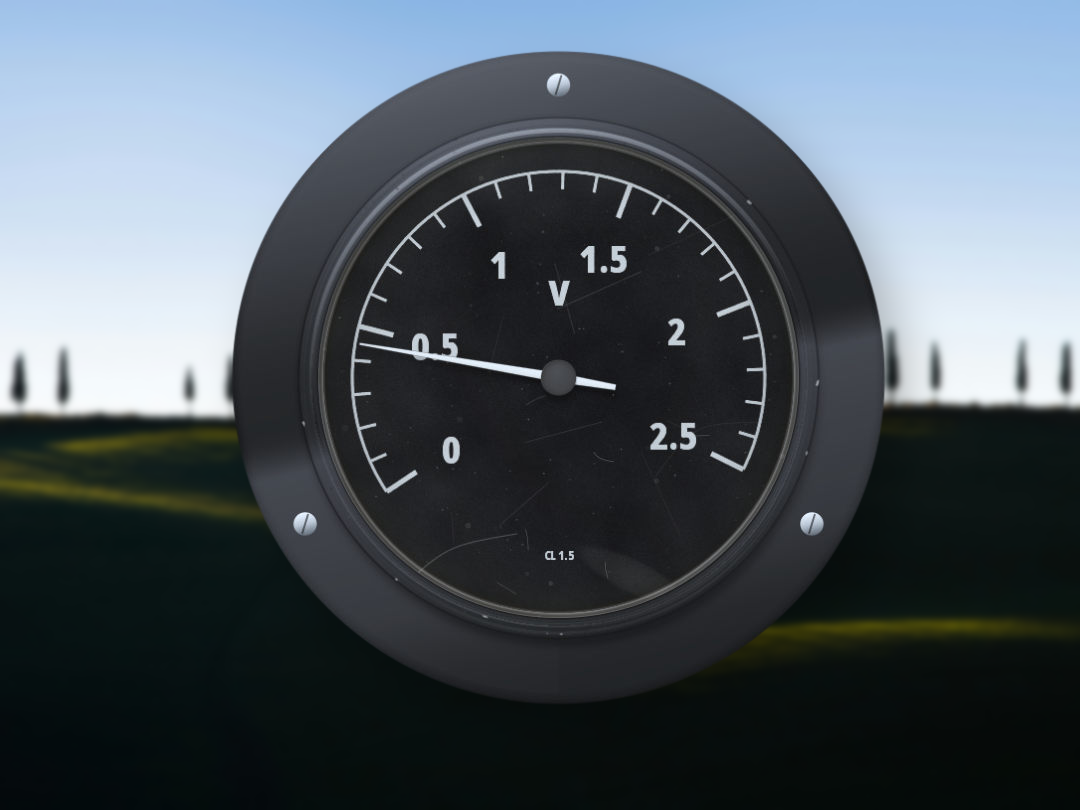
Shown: 0.45V
